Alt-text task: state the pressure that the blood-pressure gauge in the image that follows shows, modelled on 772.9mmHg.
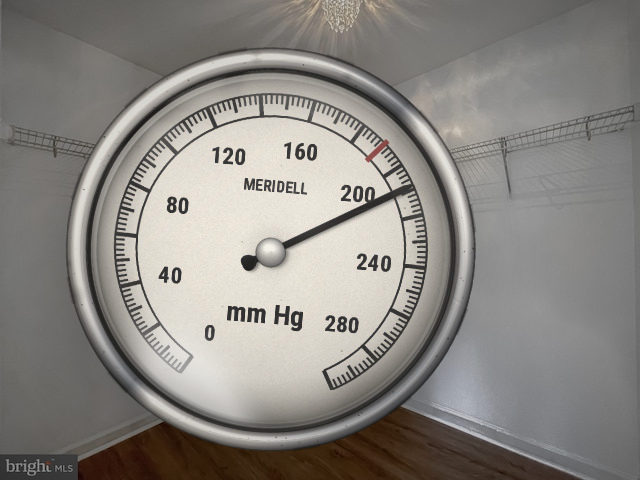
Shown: 208mmHg
